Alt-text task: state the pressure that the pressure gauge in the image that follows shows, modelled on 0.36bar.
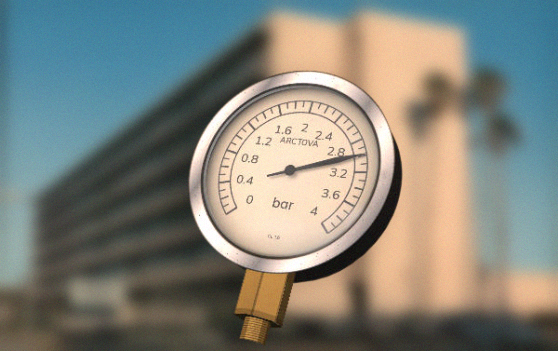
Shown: 3bar
